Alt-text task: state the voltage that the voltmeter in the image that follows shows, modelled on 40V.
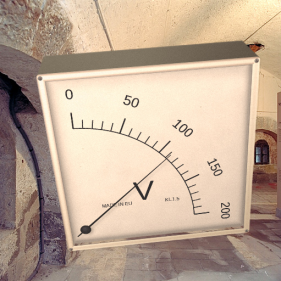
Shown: 110V
